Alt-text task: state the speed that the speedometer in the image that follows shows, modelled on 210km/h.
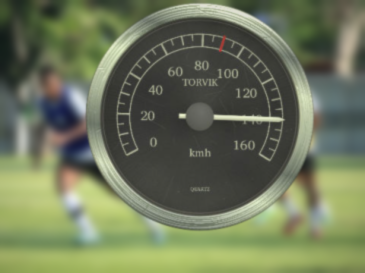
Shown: 140km/h
